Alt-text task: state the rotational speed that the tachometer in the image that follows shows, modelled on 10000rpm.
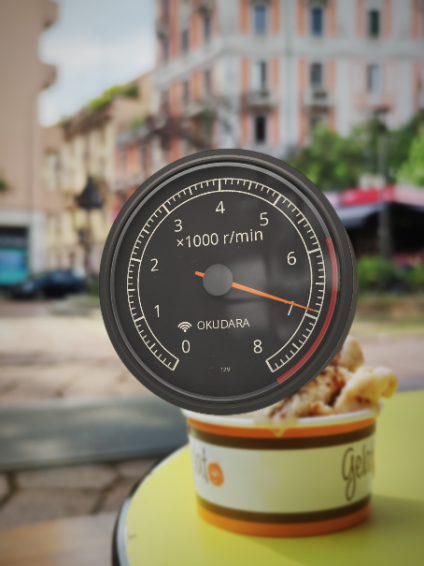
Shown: 6900rpm
